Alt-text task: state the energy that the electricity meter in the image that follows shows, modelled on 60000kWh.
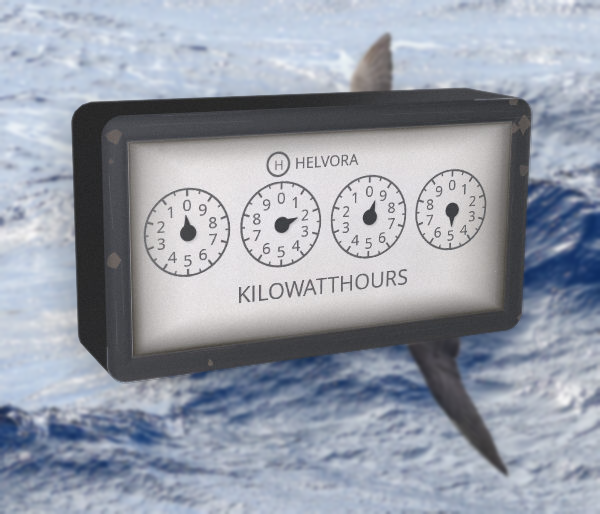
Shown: 195kWh
